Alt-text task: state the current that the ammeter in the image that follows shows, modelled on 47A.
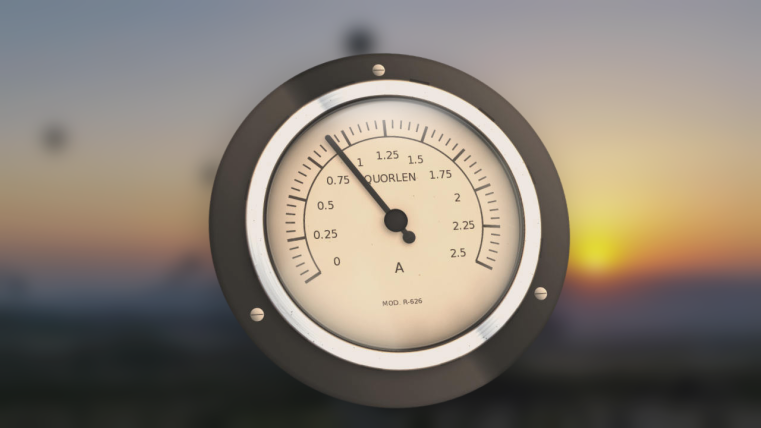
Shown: 0.9A
